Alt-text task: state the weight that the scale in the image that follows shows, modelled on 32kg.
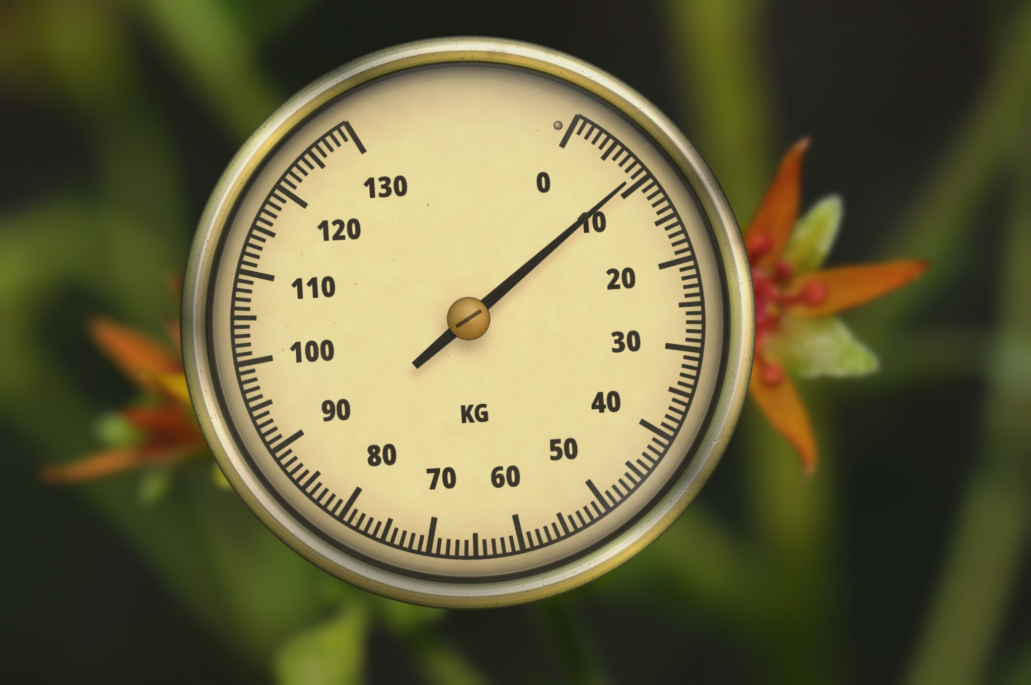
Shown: 9kg
